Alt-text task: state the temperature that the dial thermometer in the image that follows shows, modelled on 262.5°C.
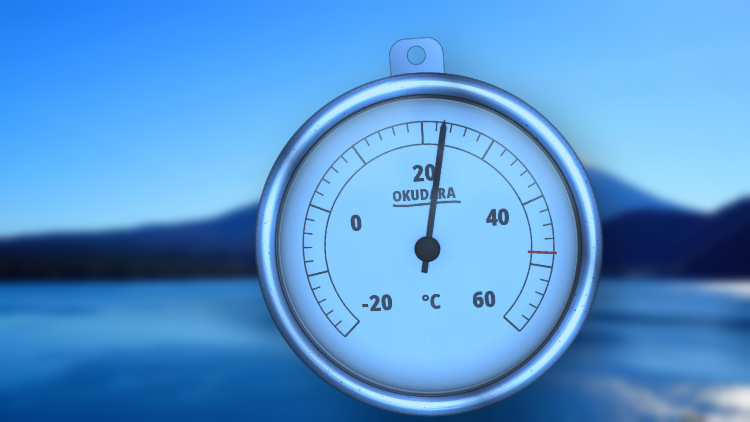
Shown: 23°C
